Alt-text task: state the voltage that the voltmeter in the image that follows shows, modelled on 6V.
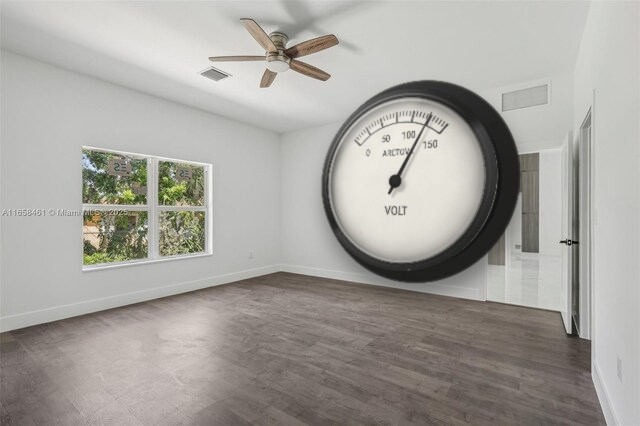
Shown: 125V
